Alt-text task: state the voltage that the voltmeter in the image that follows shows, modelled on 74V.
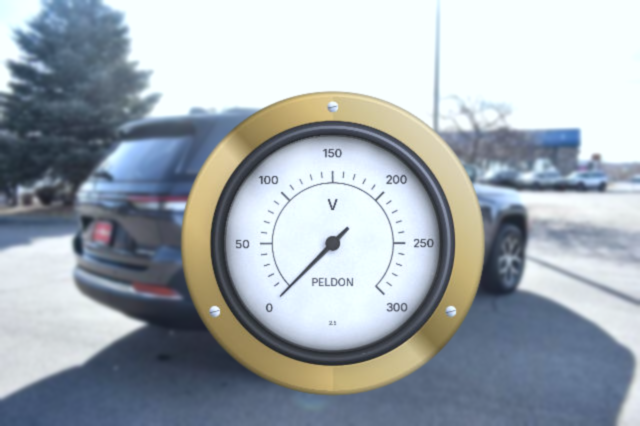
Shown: 0V
